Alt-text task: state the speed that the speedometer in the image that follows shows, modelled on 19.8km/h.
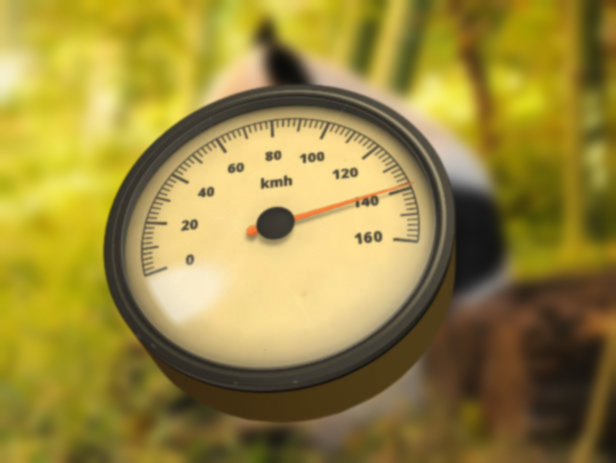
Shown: 140km/h
